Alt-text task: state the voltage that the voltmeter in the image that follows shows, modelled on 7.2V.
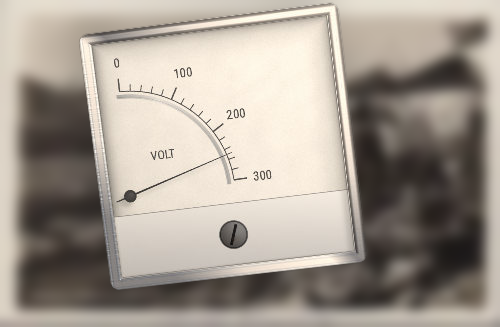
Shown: 250V
